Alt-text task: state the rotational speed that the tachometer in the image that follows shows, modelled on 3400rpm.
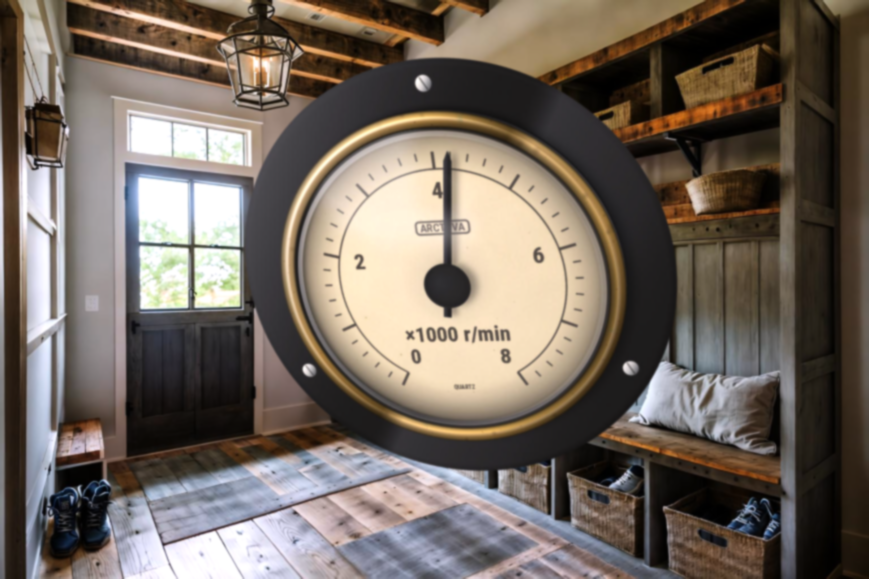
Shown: 4200rpm
